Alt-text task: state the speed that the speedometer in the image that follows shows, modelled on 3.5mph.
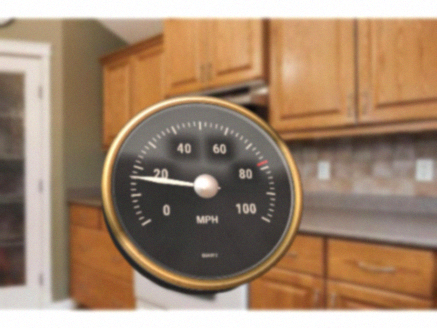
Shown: 16mph
